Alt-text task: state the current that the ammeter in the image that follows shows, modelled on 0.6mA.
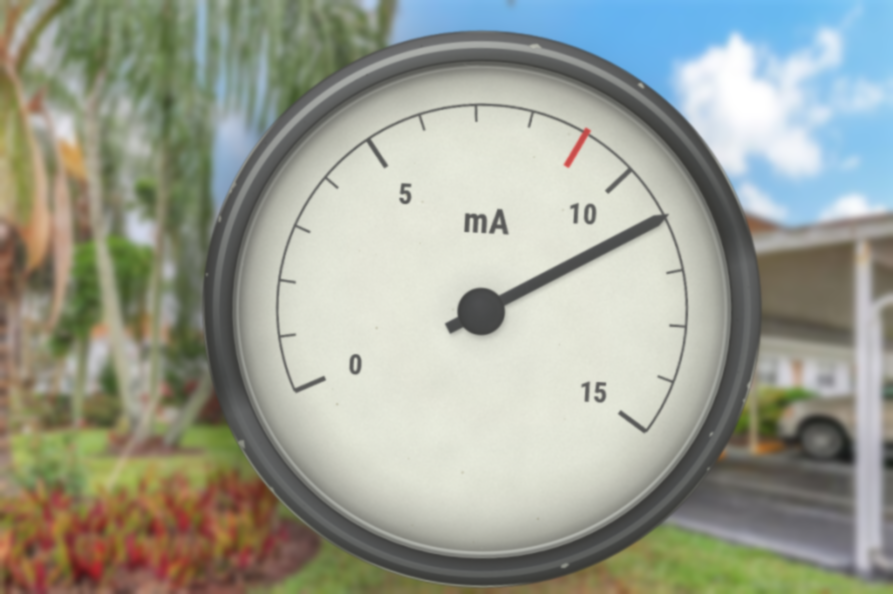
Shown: 11mA
